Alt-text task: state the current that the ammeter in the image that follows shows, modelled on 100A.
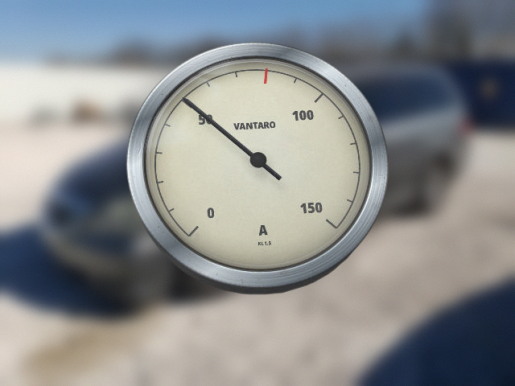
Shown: 50A
